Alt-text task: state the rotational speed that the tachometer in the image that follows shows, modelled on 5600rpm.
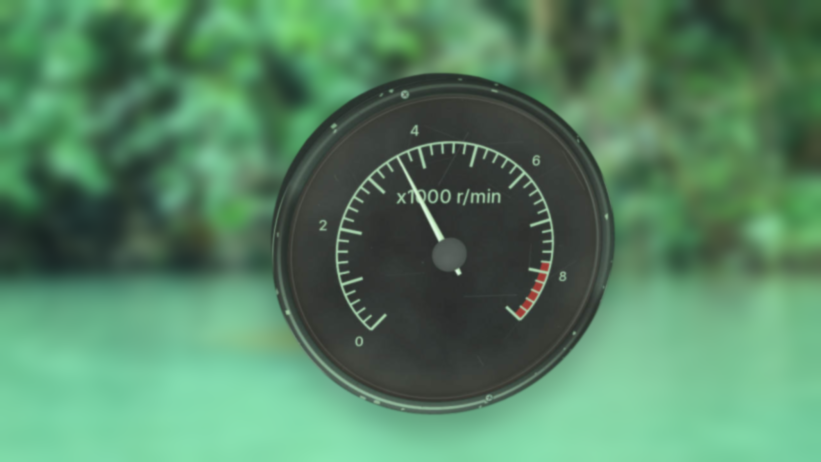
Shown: 3600rpm
